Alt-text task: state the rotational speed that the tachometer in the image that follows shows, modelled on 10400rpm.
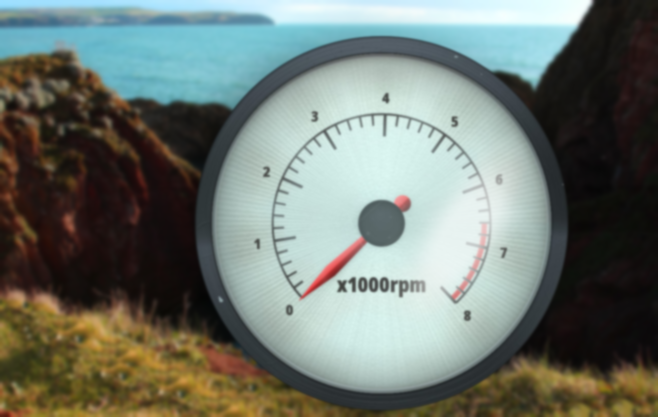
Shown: 0rpm
